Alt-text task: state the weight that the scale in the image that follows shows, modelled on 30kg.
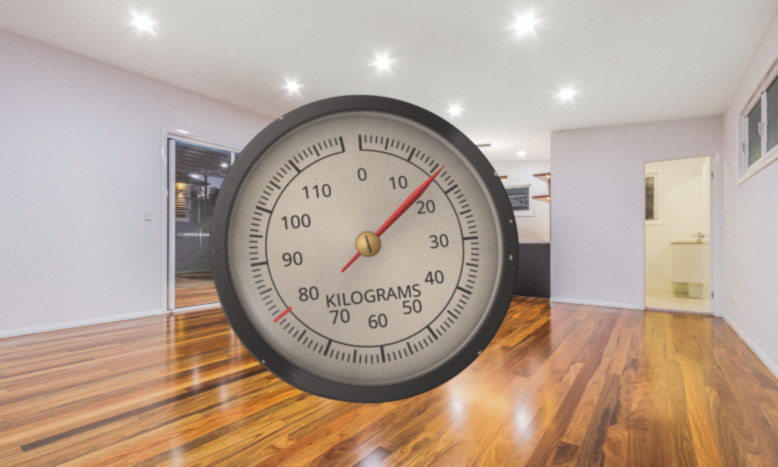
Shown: 16kg
